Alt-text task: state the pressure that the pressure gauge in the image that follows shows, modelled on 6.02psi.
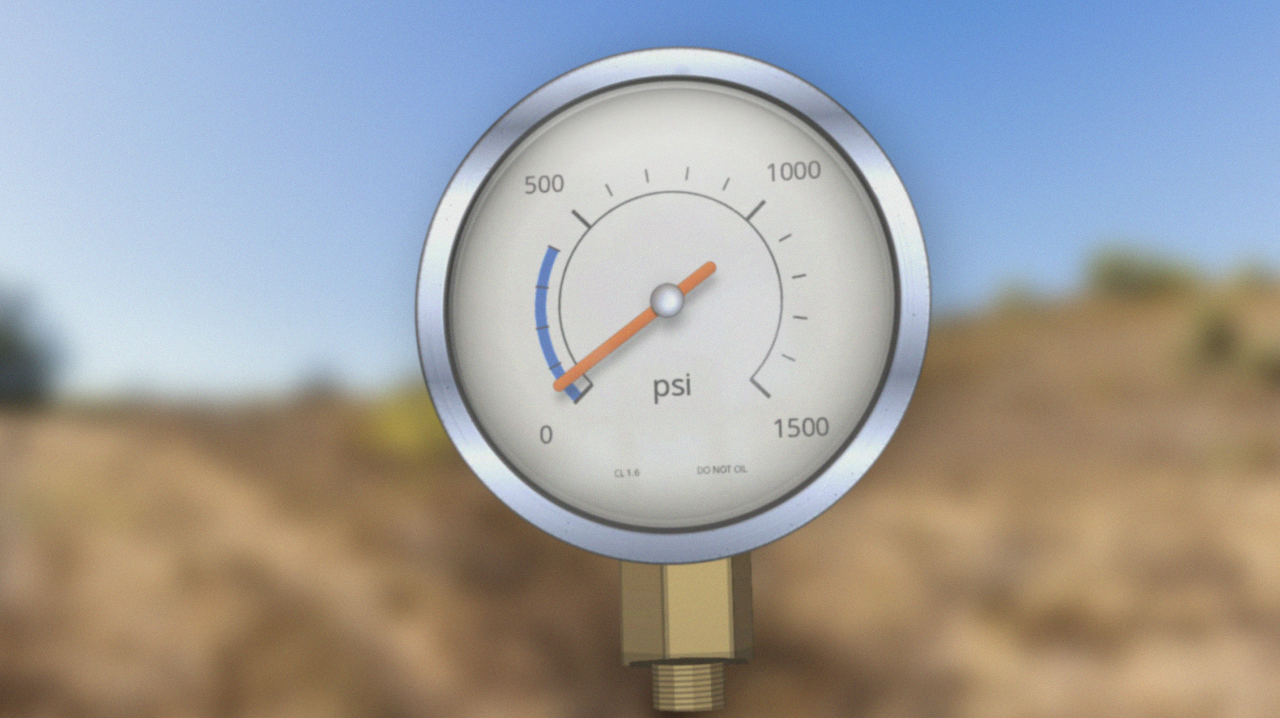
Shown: 50psi
